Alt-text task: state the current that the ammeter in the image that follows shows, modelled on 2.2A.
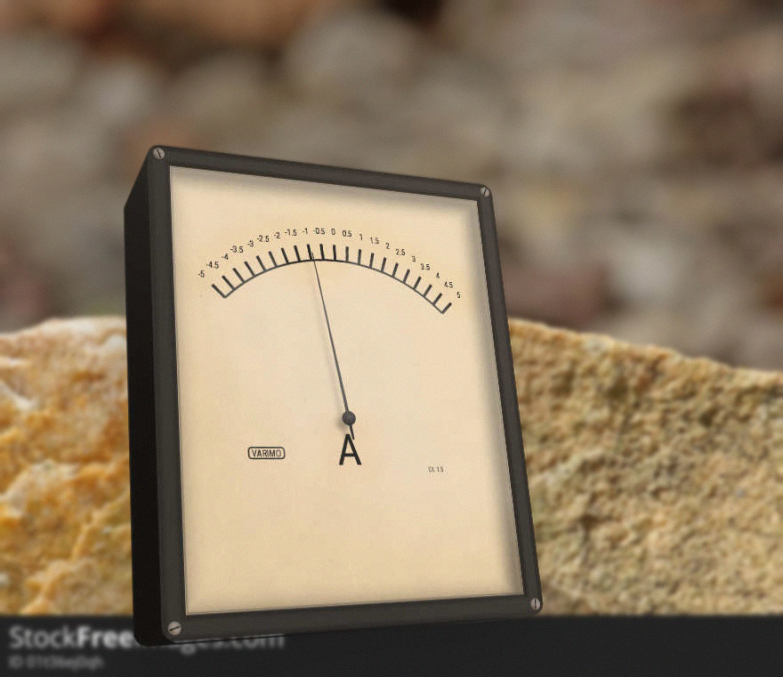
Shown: -1A
